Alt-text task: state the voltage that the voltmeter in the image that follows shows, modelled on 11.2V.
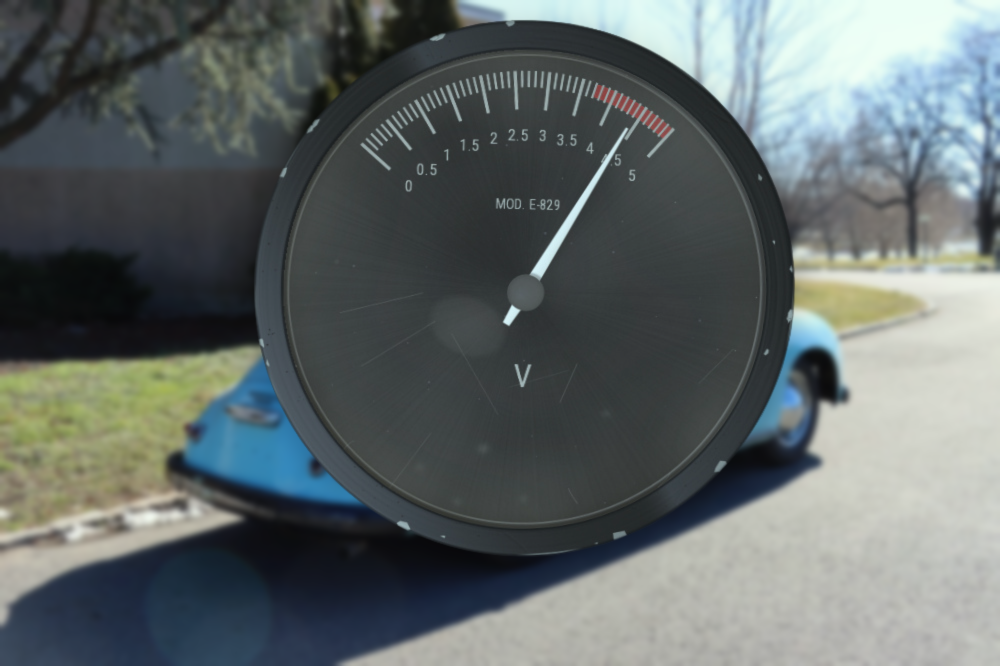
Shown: 4.4V
